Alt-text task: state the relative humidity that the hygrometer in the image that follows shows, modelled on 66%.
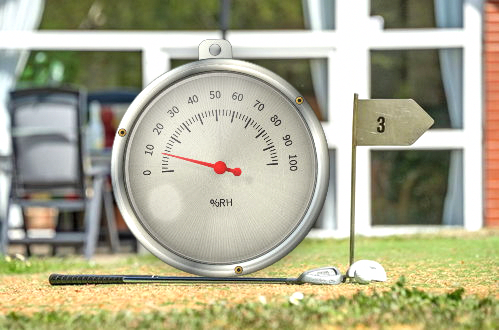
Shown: 10%
